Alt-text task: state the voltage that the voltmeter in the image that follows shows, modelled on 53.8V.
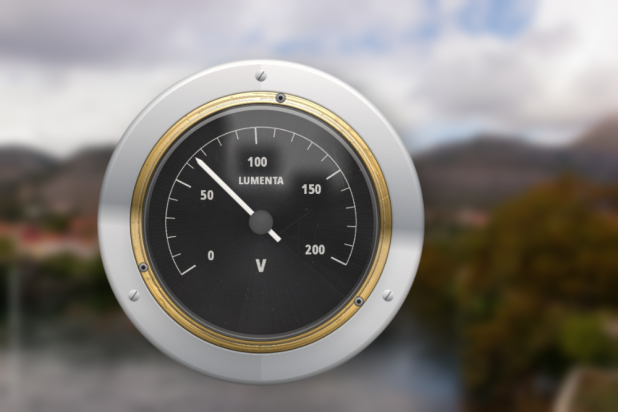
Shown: 65V
